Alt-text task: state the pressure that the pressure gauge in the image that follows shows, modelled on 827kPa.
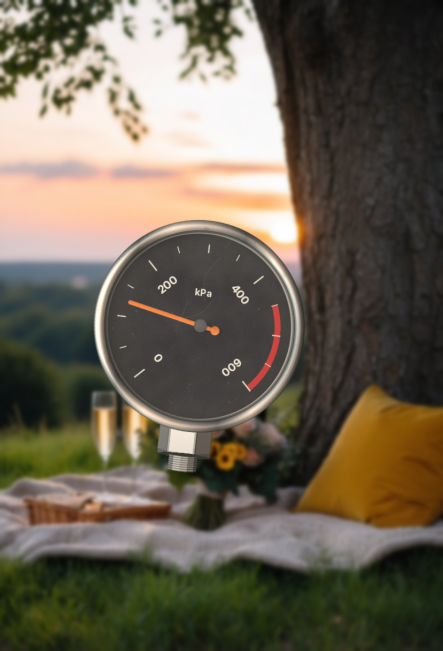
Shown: 125kPa
